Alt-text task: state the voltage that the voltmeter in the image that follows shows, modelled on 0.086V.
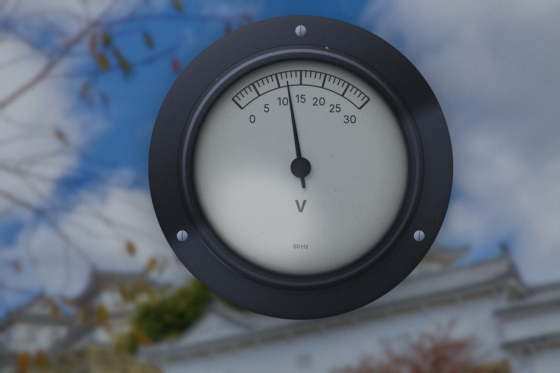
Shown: 12V
